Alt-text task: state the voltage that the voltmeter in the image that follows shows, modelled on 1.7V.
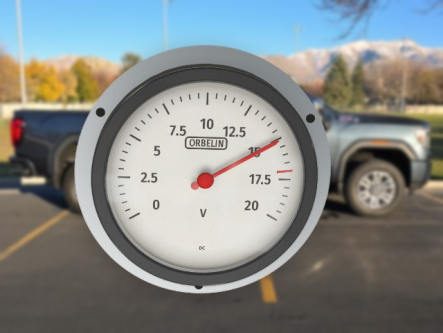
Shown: 15V
